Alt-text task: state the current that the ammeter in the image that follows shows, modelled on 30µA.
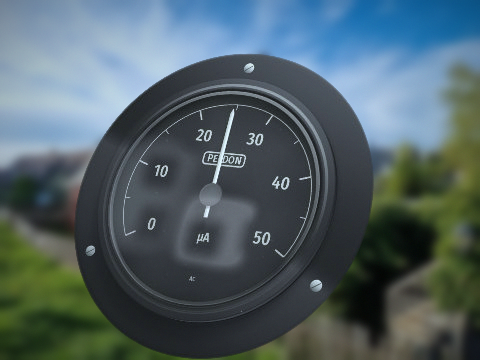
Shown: 25µA
